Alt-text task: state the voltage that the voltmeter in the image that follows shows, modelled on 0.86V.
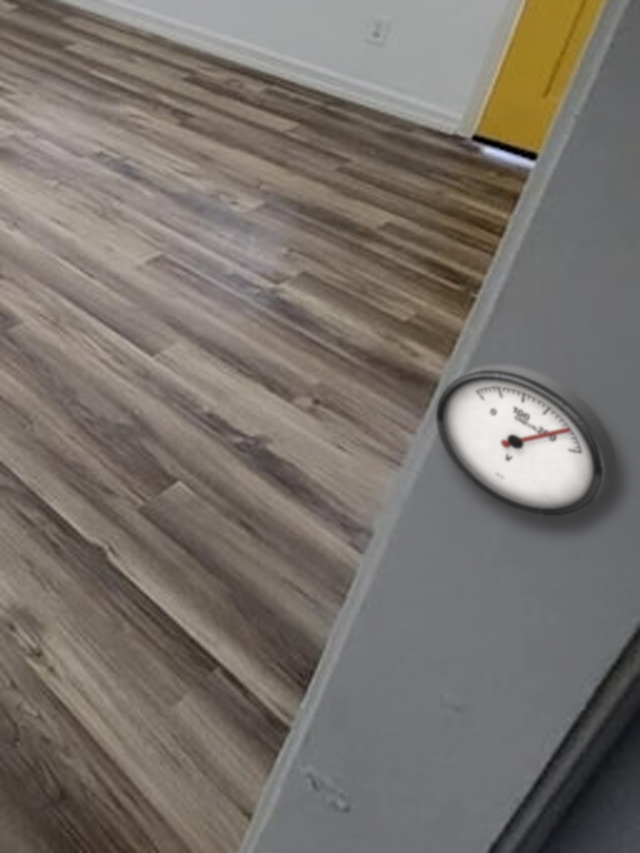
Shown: 200V
